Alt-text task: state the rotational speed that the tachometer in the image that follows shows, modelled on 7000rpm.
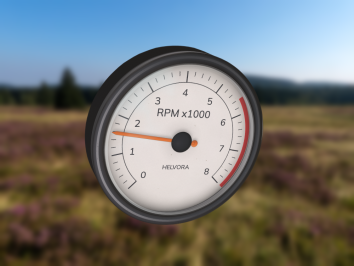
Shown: 1600rpm
